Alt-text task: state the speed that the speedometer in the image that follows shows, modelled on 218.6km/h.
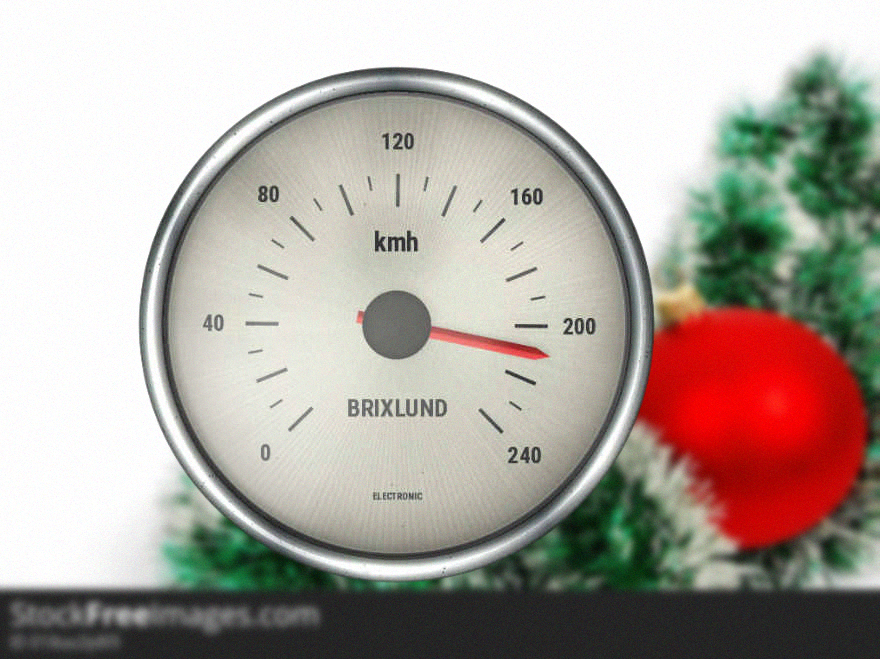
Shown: 210km/h
